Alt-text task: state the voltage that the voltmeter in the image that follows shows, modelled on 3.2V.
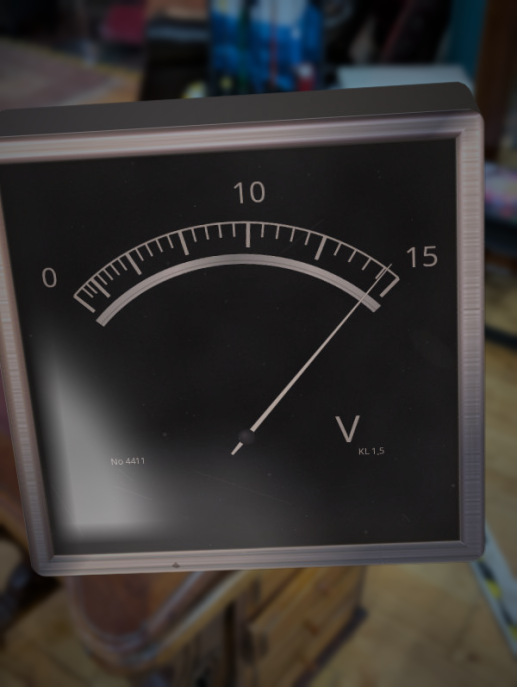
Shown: 14.5V
